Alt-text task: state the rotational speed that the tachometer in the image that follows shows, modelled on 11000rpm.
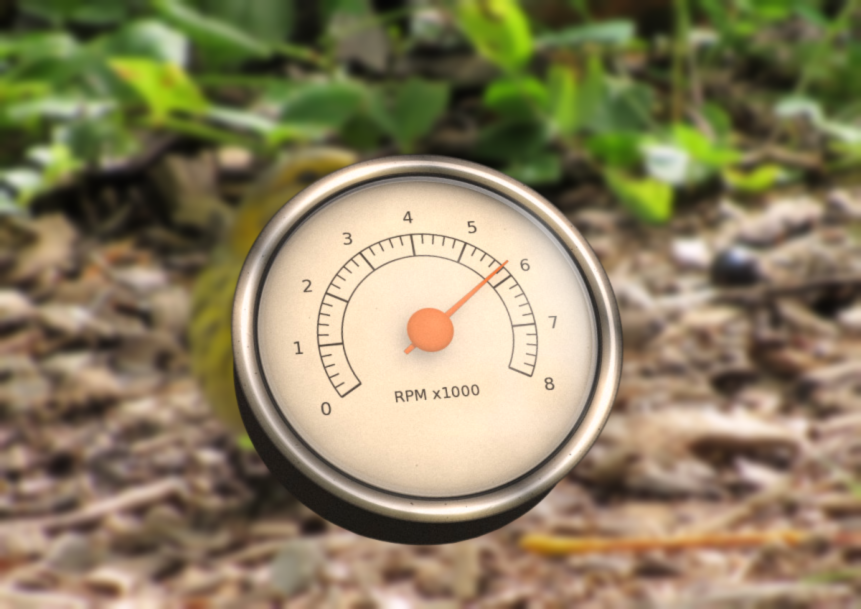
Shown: 5800rpm
